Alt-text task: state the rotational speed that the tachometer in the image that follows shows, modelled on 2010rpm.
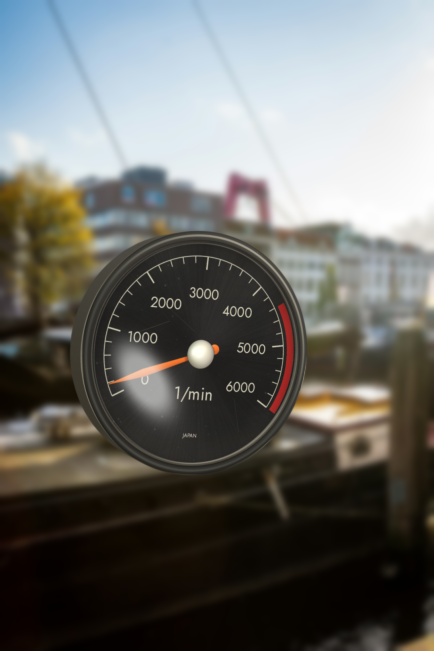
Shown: 200rpm
